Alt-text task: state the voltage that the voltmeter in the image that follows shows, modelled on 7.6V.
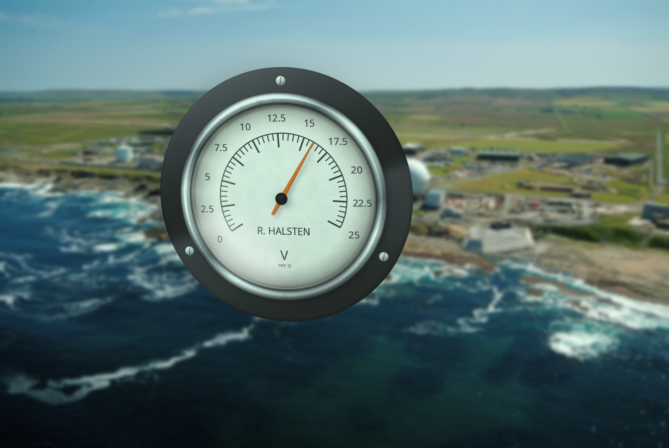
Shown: 16V
